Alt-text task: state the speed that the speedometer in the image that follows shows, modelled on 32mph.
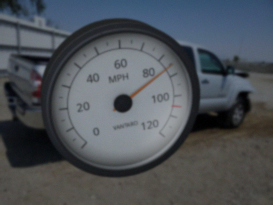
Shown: 85mph
